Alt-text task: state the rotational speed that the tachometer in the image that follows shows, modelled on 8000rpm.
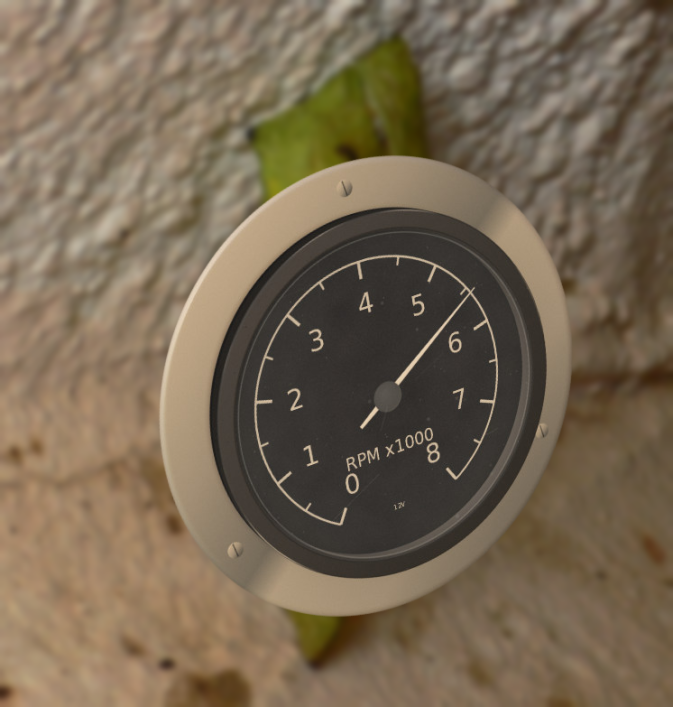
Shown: 5500rpm
